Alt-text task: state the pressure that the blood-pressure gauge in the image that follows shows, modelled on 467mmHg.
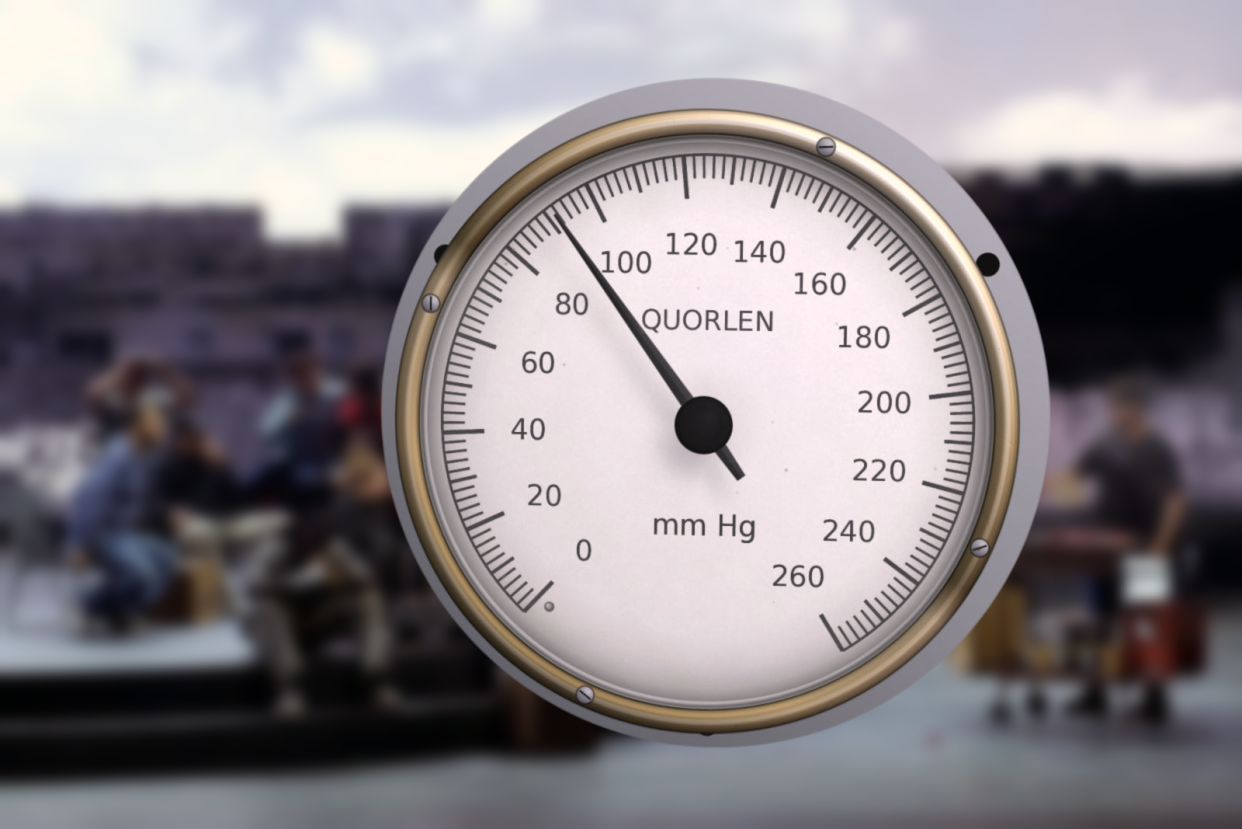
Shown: 92mmHg
